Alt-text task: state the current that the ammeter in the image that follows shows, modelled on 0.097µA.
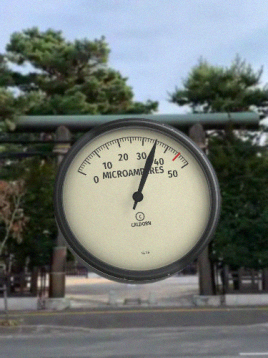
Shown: 35µA
